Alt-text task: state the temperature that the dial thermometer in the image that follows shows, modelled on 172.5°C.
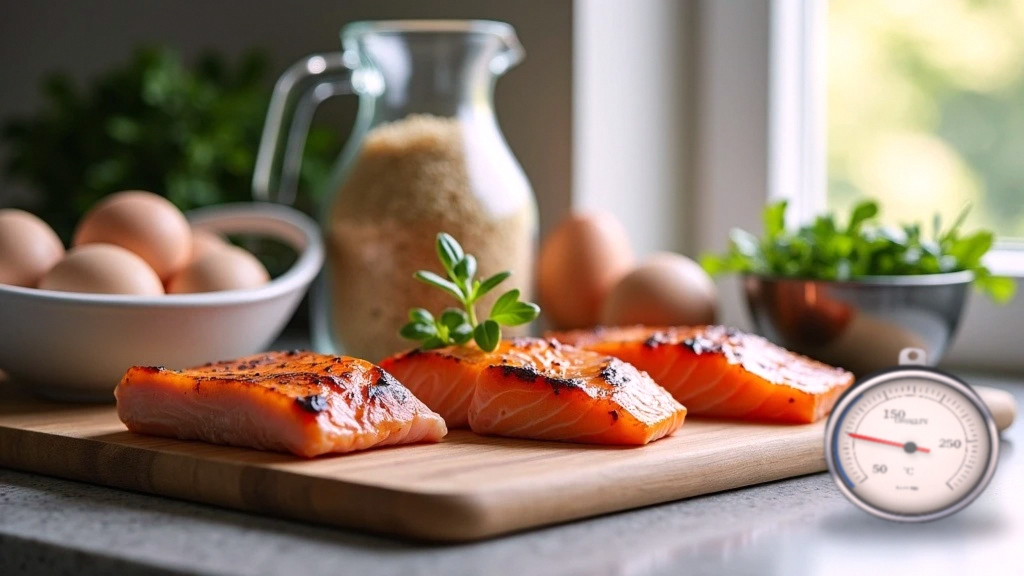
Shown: 100°C
